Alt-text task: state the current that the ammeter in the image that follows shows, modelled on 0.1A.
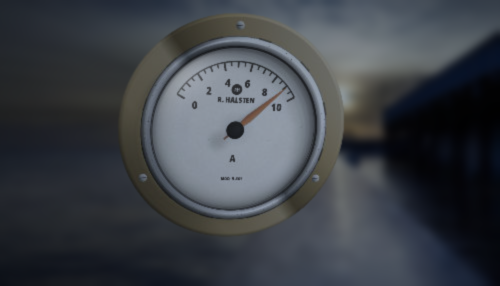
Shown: 9A
